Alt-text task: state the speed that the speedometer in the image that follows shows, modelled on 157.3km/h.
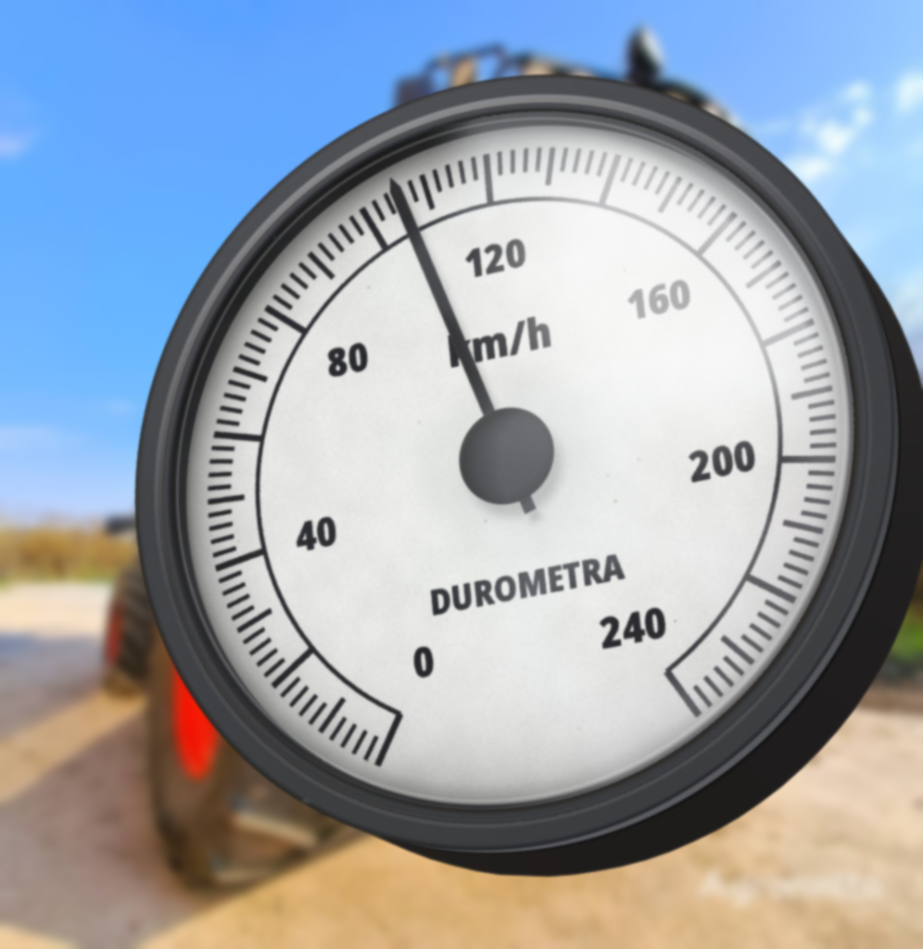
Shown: 106km/h
